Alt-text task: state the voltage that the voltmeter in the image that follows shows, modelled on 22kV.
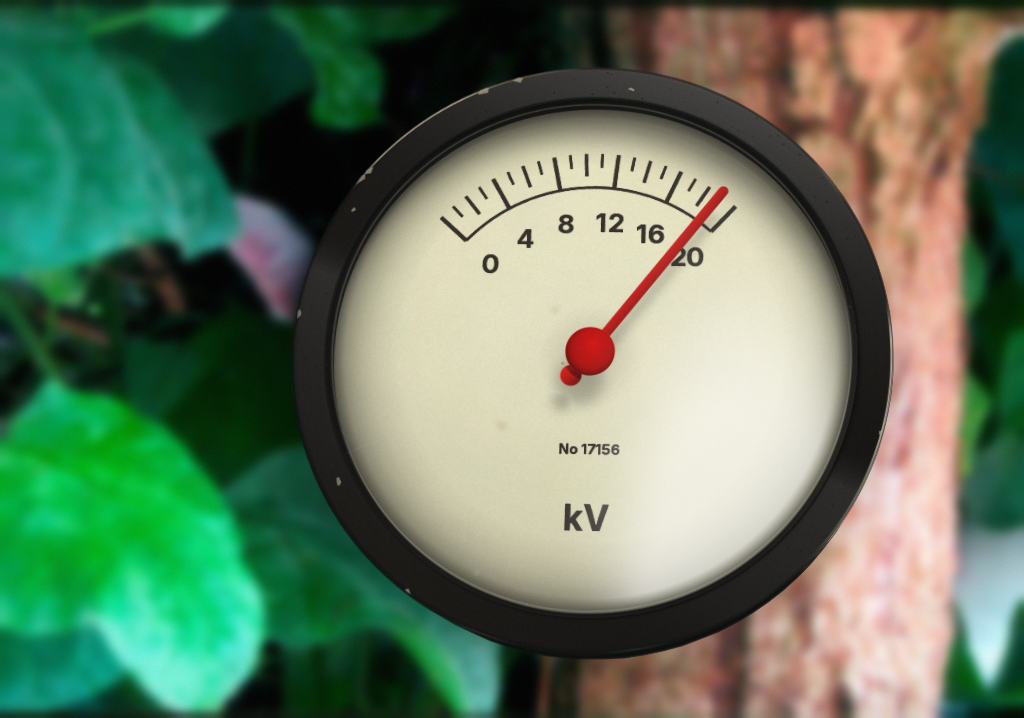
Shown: 19kV
